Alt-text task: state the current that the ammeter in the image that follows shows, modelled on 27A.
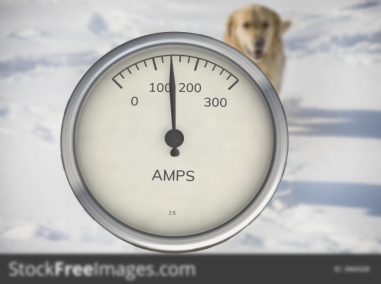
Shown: 140A
